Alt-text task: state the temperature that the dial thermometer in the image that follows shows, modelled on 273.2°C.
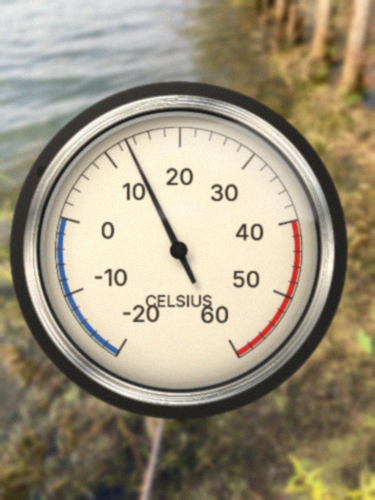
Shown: 13°C
